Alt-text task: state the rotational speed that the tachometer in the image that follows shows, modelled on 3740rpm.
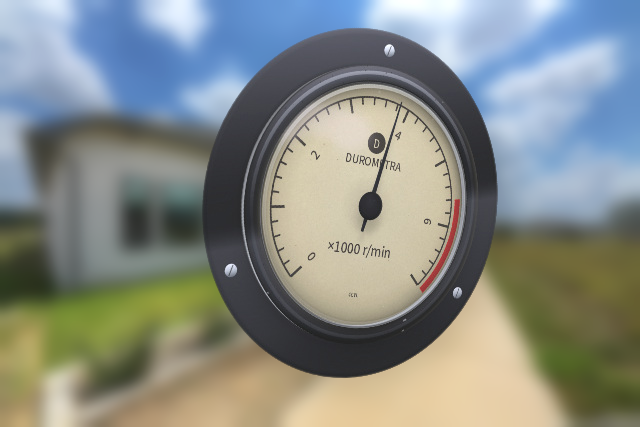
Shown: 3800rpm
